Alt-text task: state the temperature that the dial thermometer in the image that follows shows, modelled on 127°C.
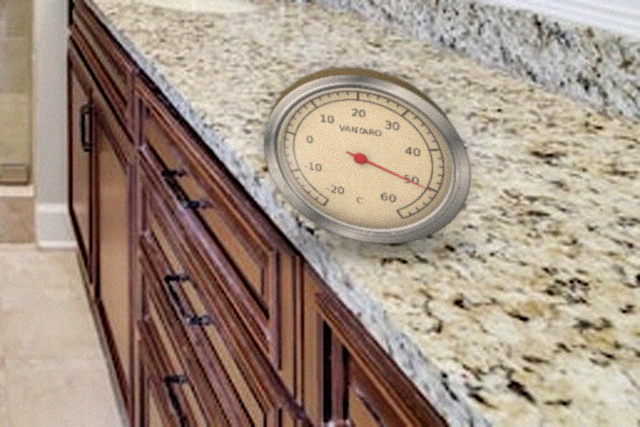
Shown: 50°C
